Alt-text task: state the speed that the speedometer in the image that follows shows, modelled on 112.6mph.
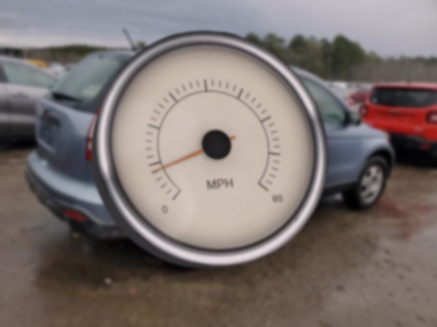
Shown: 8mph
